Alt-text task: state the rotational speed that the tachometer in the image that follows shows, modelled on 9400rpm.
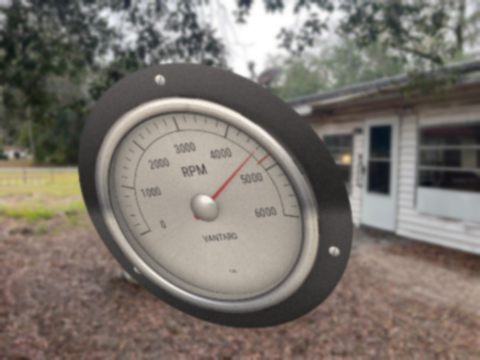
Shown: 4600rpm
